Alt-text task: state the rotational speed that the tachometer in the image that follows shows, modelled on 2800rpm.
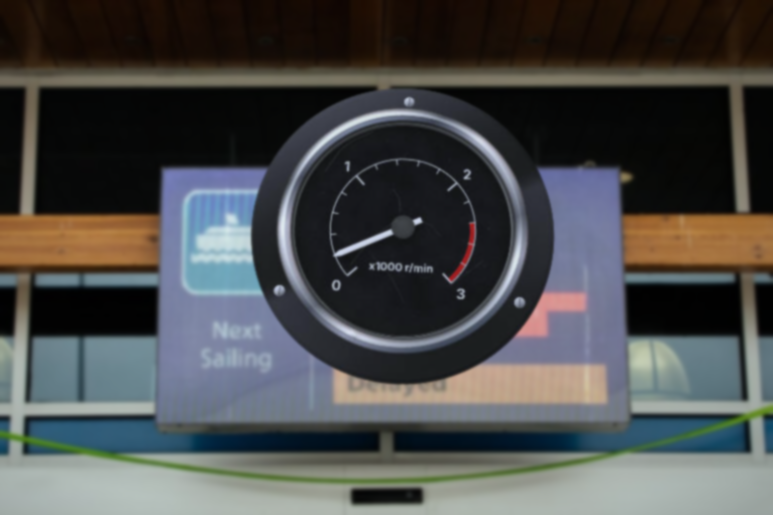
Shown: 200rpm
